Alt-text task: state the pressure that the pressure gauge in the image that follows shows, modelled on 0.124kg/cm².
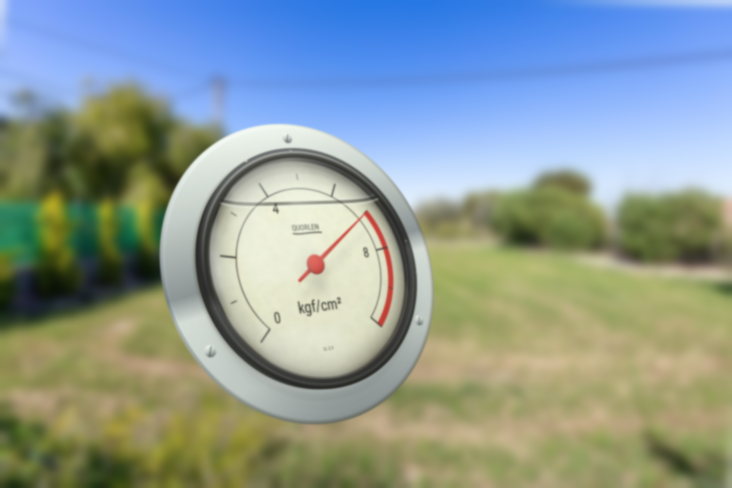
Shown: 7kg/cm²
